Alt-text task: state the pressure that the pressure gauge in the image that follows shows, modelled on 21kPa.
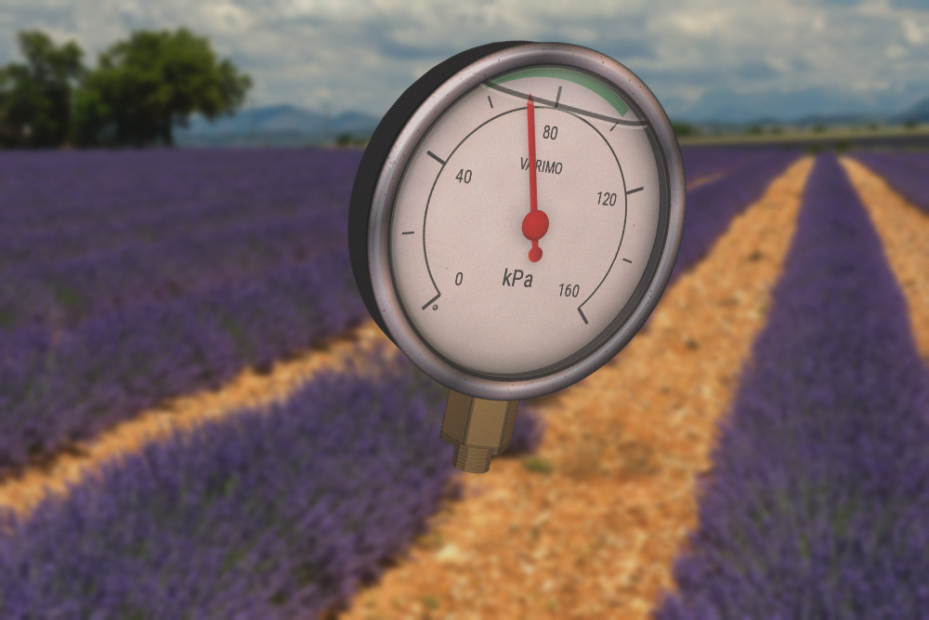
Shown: 70kPa
